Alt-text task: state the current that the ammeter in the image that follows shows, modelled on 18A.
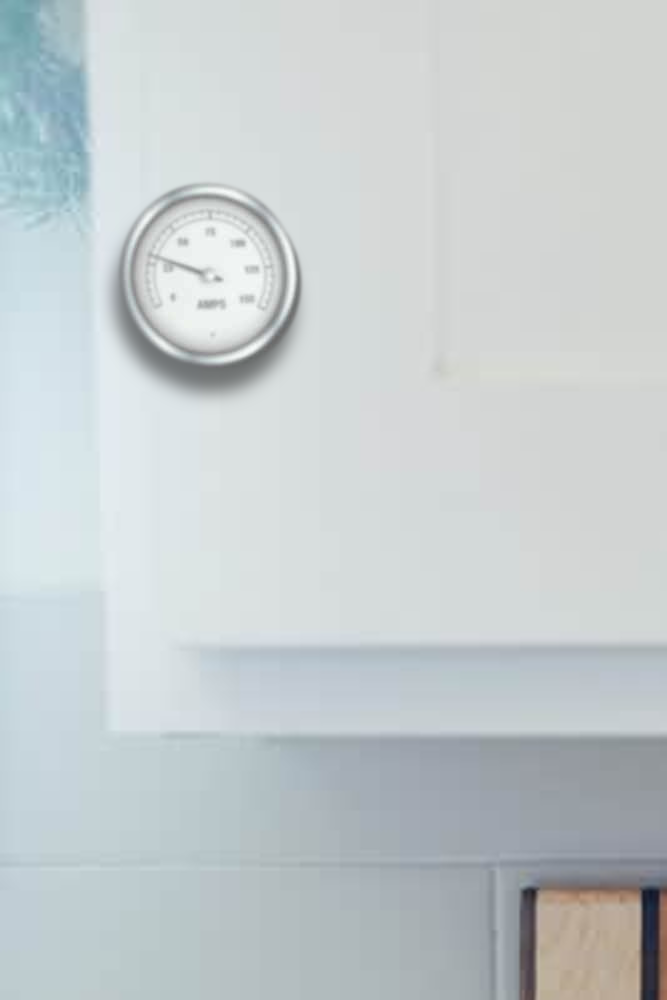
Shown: 30A
